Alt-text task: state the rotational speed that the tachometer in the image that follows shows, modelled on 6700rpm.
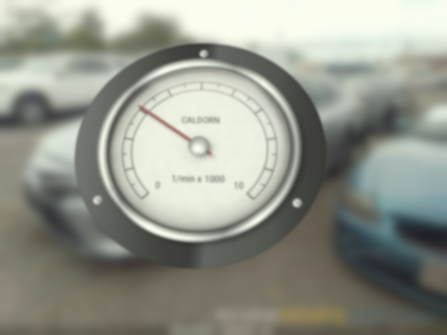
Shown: 3000rpm
